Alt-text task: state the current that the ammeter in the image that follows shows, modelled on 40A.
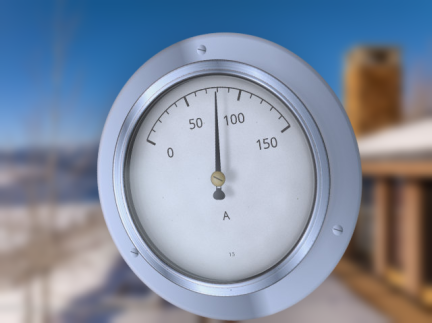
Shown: 80A
